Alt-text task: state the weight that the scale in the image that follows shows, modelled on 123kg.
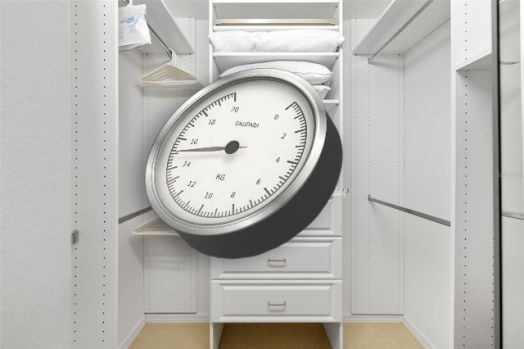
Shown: 15kg
